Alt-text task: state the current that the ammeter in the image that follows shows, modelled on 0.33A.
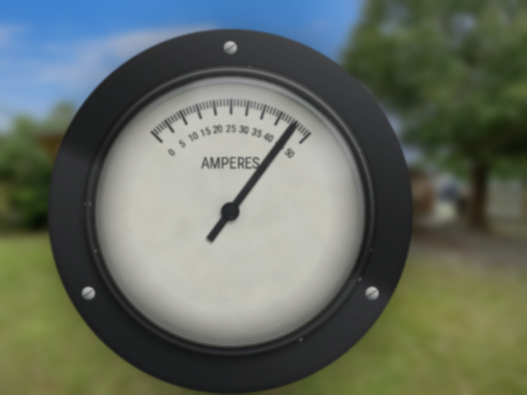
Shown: 45A
